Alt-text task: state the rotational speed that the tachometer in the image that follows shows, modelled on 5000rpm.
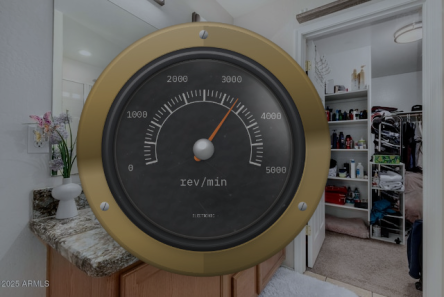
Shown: 3300rpm
